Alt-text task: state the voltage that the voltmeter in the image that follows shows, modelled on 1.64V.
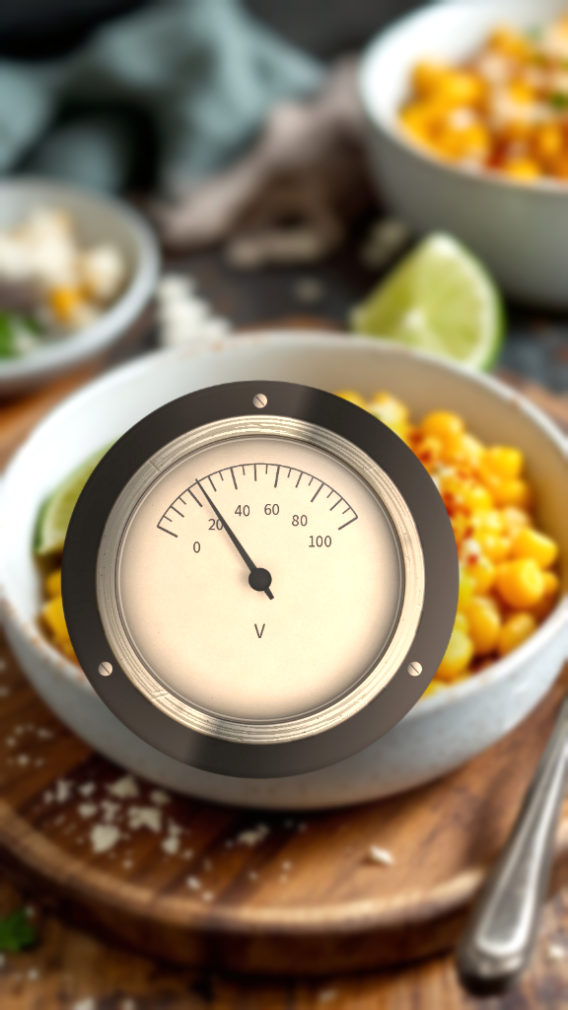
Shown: 25V
